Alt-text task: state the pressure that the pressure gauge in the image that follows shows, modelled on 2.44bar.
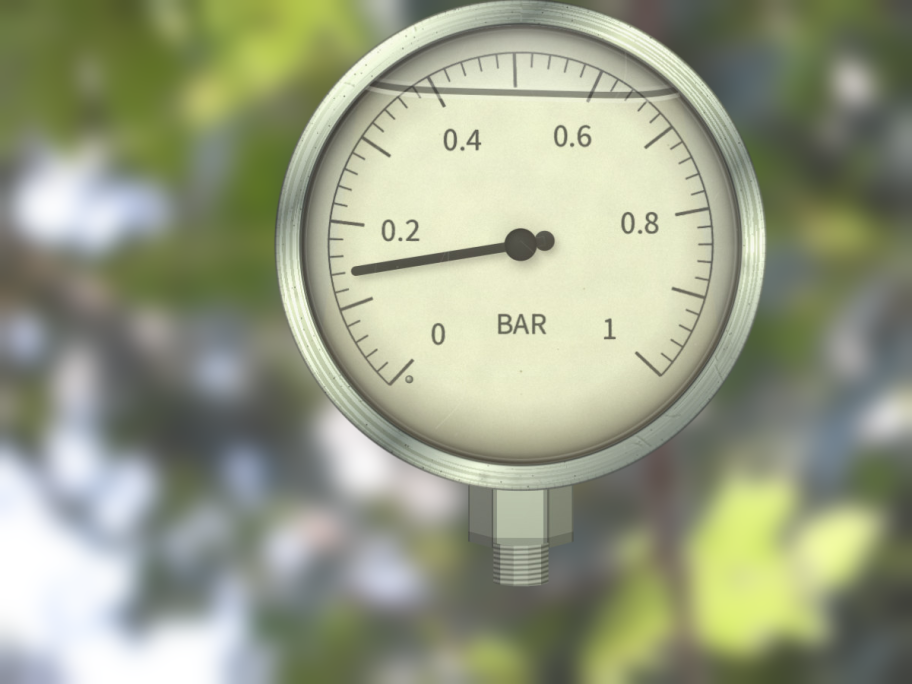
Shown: 0.14bar
